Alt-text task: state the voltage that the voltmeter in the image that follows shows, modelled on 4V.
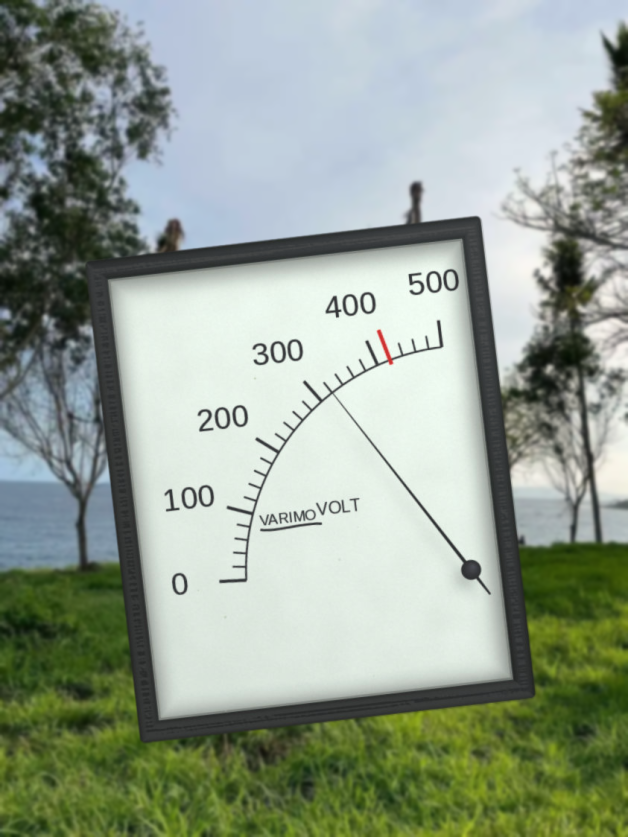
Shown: 320V
